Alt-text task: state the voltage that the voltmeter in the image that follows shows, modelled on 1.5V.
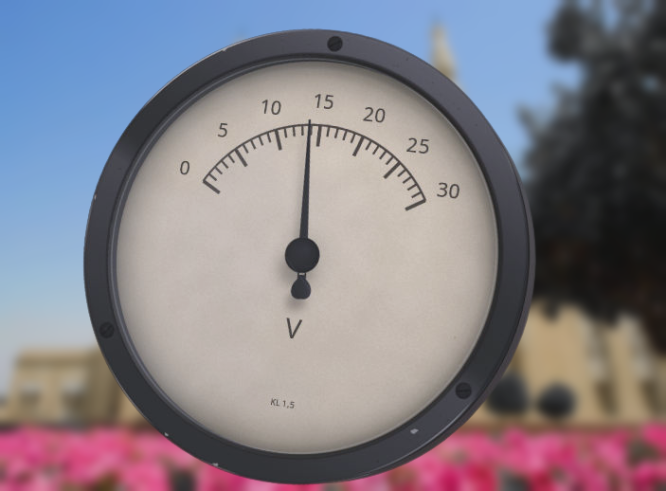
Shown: 14V
